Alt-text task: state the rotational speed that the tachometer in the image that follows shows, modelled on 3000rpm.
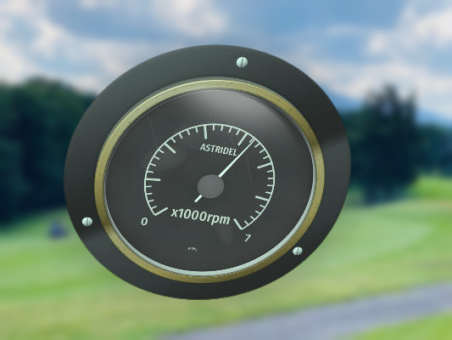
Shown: 4200rpm
